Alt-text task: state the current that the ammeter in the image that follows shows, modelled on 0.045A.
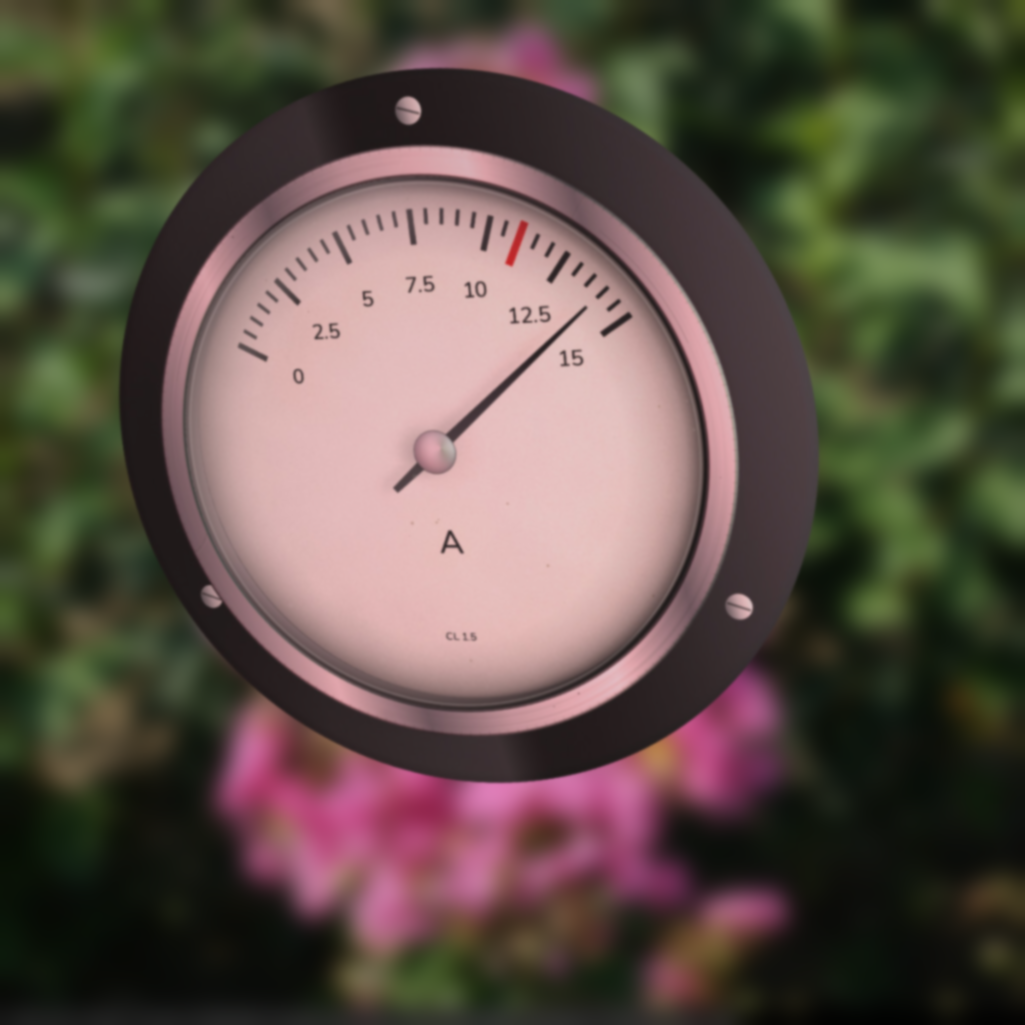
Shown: 14A
